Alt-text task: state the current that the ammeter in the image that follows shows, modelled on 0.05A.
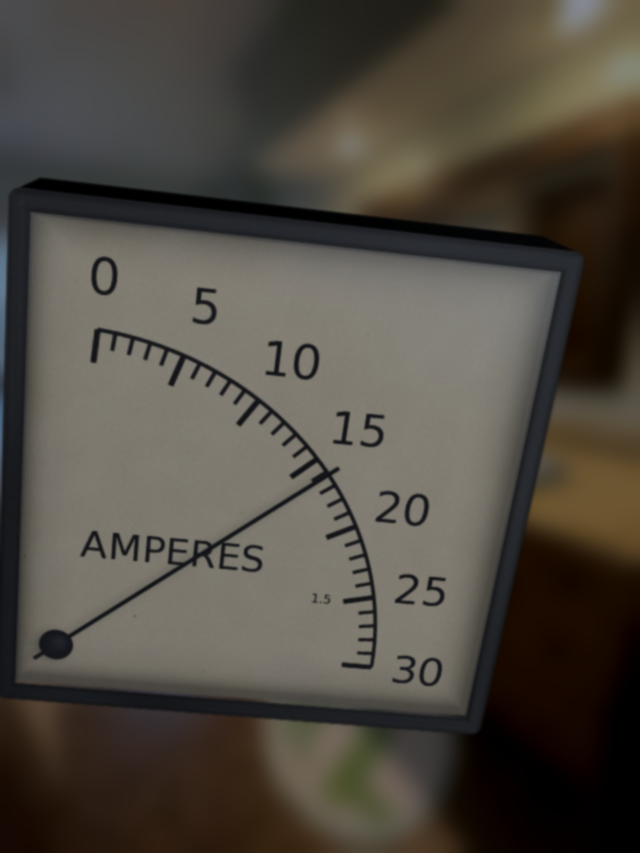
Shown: 16A
